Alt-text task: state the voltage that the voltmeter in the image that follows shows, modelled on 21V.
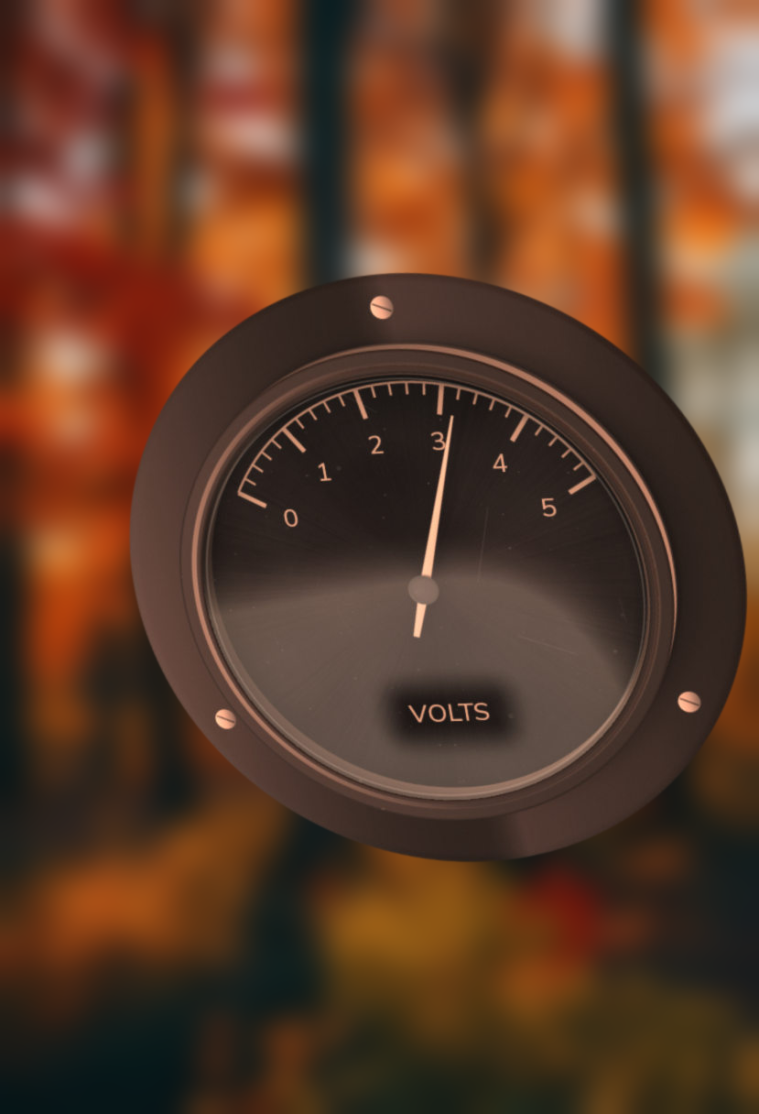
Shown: 3.2V
